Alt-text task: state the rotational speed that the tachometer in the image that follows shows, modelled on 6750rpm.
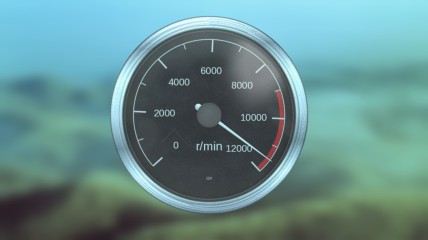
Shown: 11500rpm
